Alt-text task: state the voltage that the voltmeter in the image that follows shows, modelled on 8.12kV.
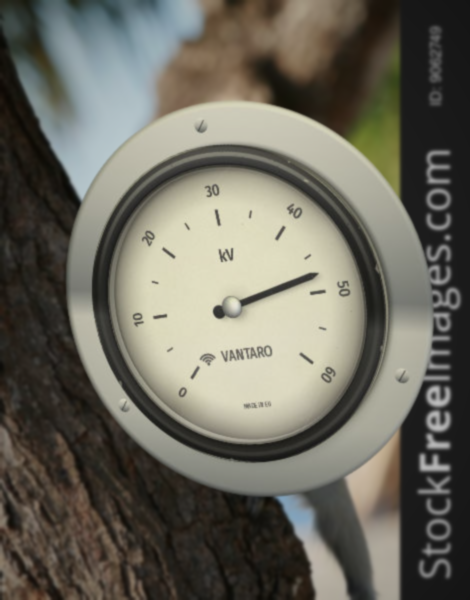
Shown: 47.5kV
